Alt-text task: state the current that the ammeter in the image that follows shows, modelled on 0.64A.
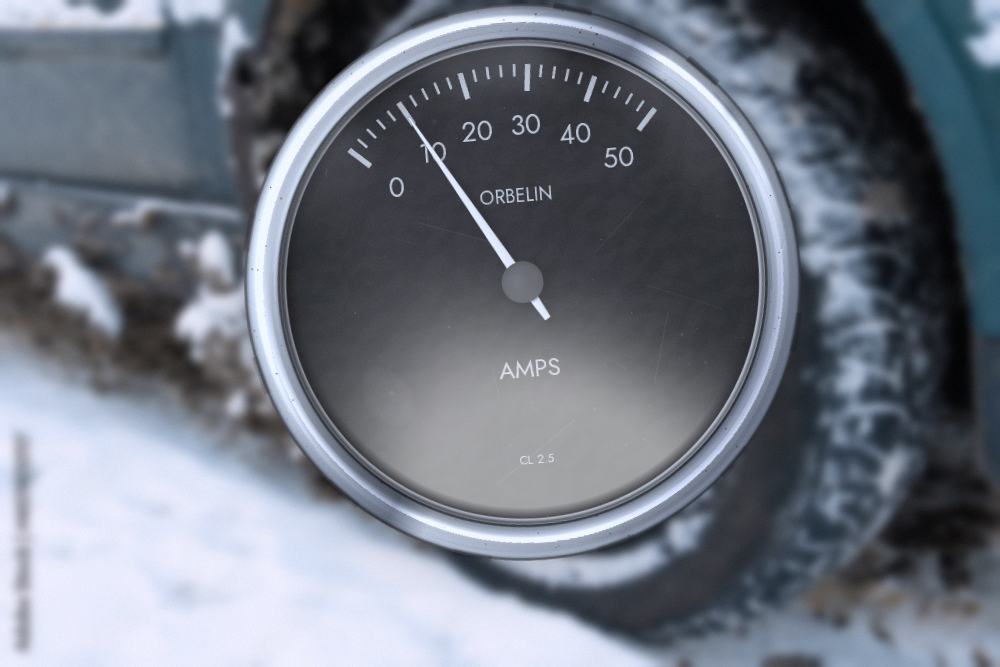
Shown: 10A
